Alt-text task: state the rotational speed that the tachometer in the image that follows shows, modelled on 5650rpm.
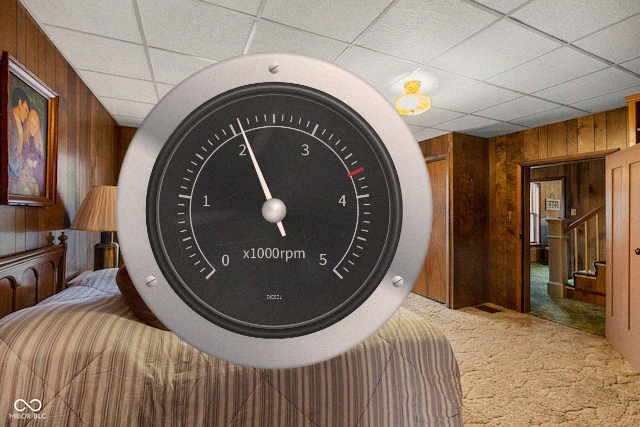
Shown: 2100rpm
